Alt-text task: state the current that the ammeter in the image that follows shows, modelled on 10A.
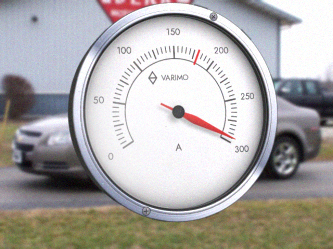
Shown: 295A
